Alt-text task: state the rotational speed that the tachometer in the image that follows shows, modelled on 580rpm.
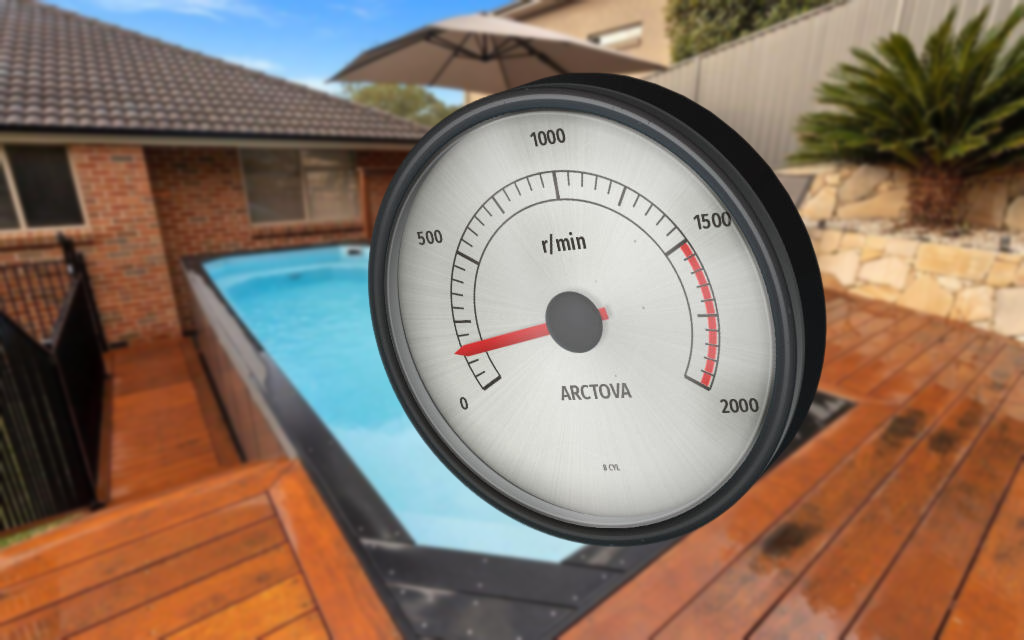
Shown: 150rpm
